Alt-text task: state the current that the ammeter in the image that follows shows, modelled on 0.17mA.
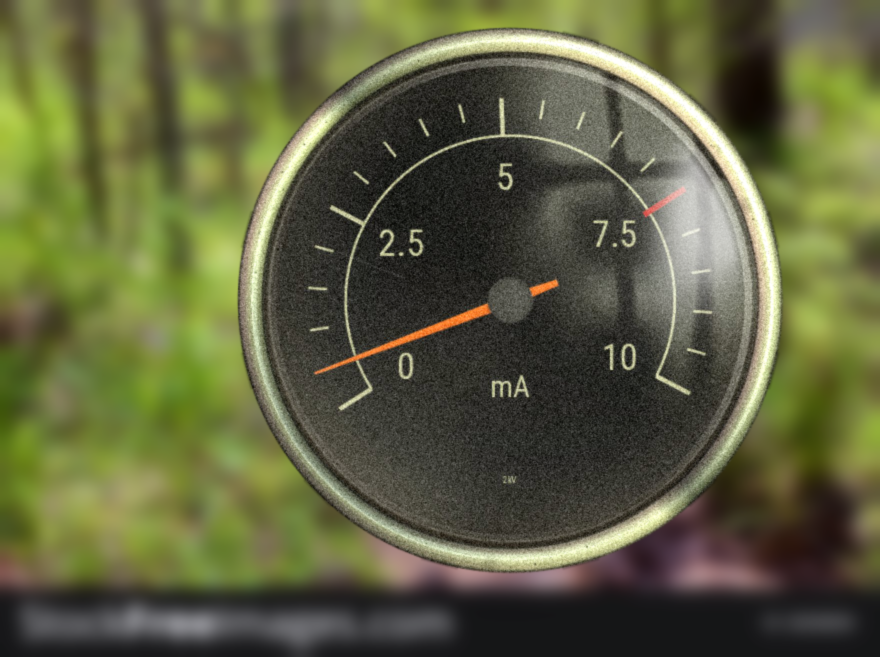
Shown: 0.5mA
